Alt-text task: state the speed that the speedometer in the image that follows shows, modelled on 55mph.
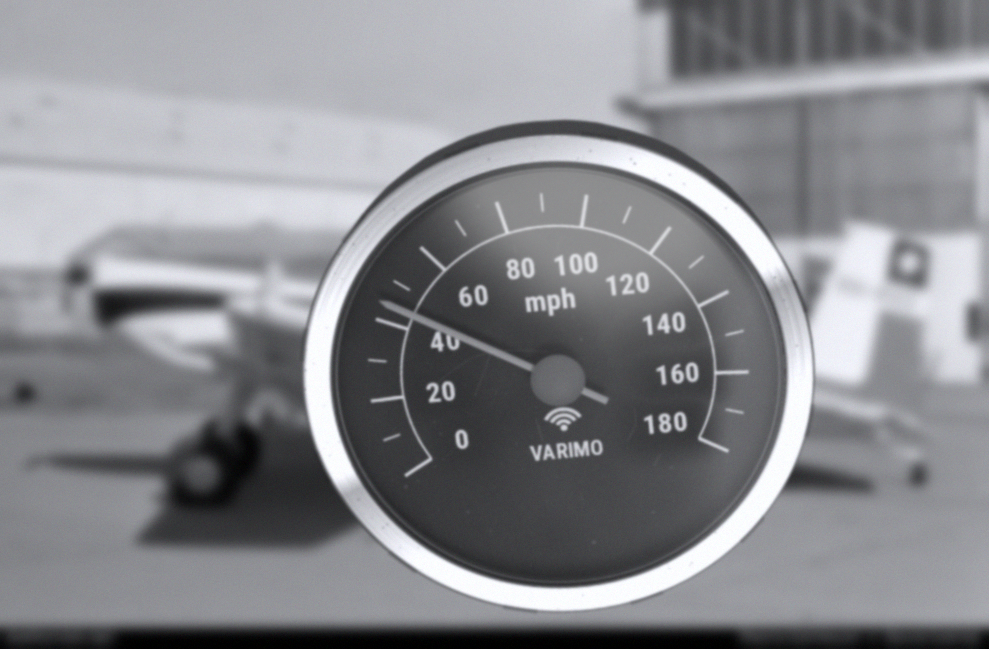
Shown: 45mph
